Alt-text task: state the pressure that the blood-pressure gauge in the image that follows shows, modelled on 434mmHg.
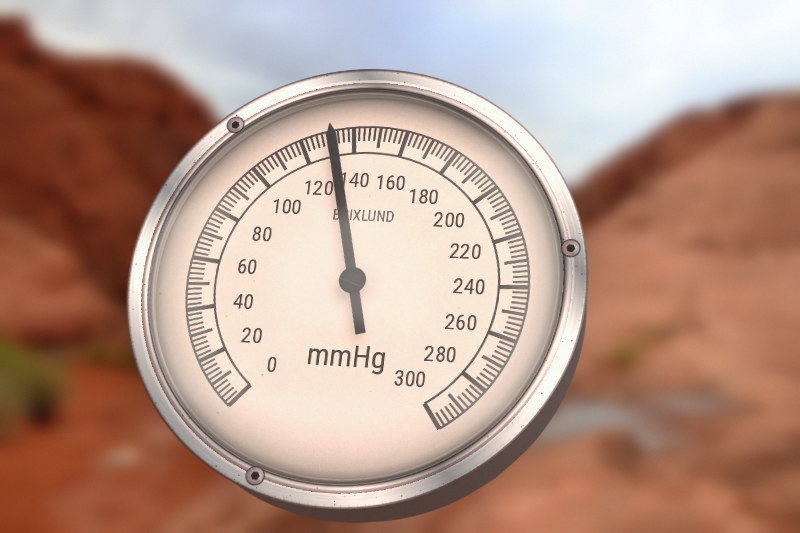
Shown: 132mmHg
